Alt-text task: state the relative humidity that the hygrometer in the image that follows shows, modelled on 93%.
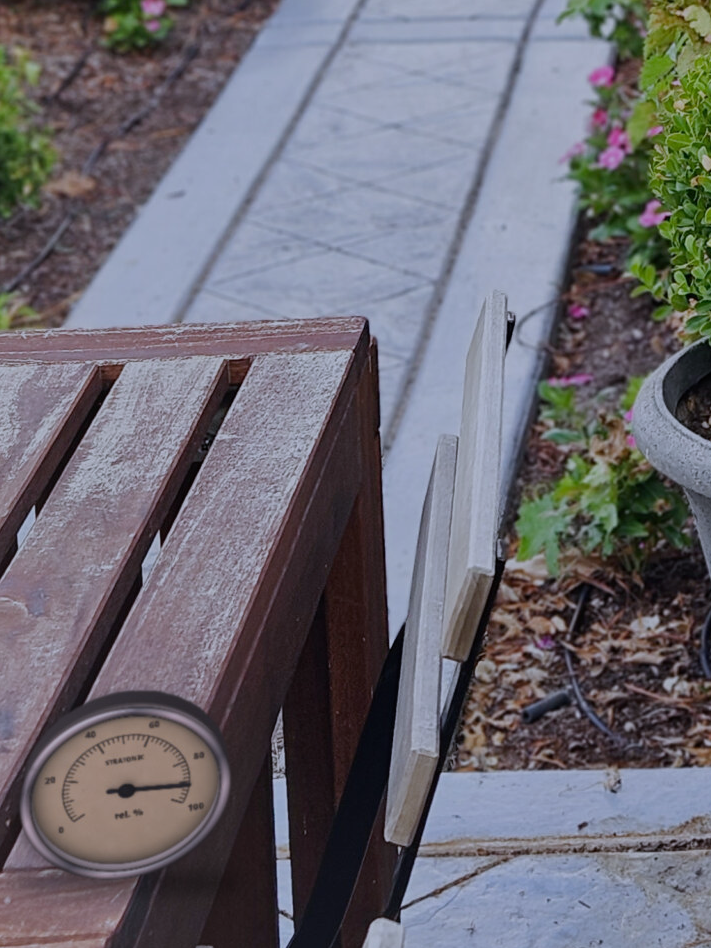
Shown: 90%
